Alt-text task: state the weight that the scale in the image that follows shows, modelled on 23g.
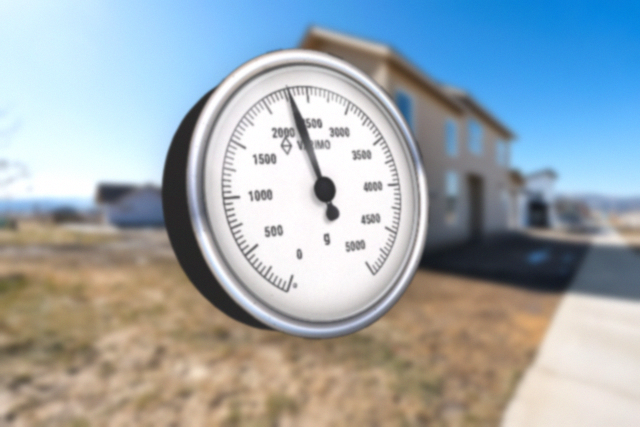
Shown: 2250g
